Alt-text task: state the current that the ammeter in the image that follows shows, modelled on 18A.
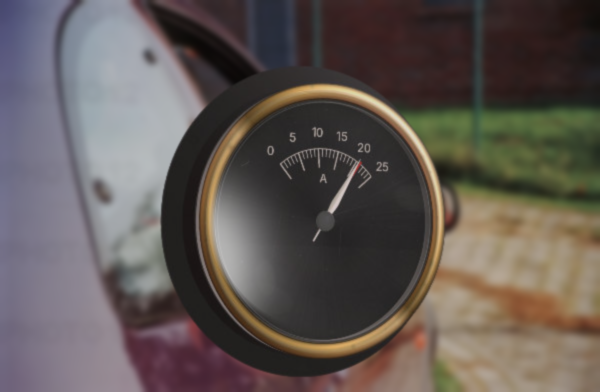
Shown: 20A
